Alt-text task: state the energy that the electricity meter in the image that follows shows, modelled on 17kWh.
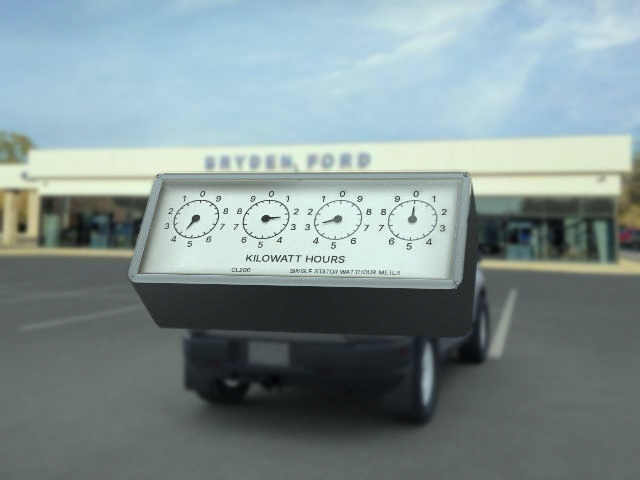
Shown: 4230kWh
